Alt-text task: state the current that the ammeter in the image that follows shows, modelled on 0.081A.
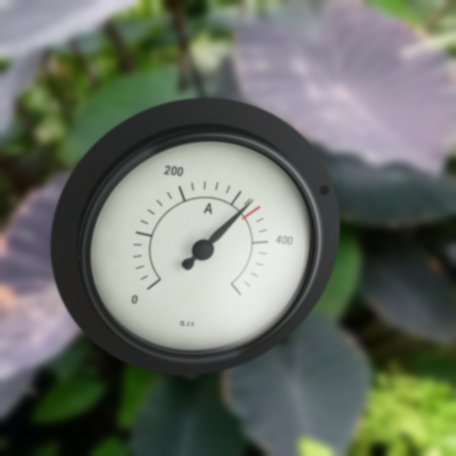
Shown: 320A
